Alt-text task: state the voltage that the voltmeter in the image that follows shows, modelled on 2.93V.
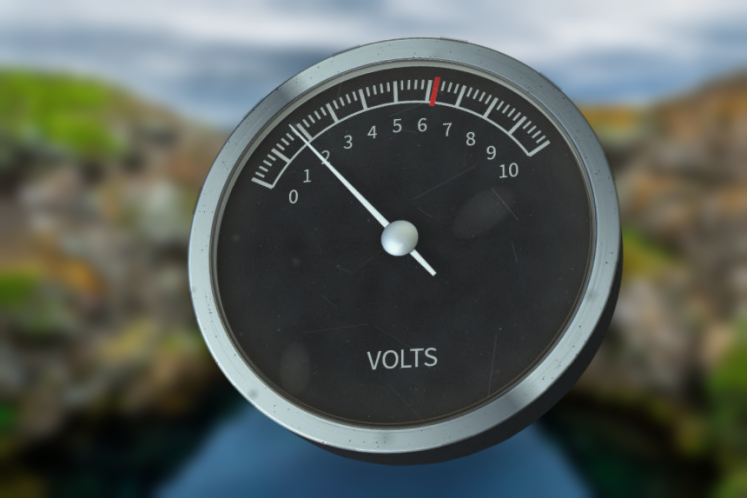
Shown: 1.8V
